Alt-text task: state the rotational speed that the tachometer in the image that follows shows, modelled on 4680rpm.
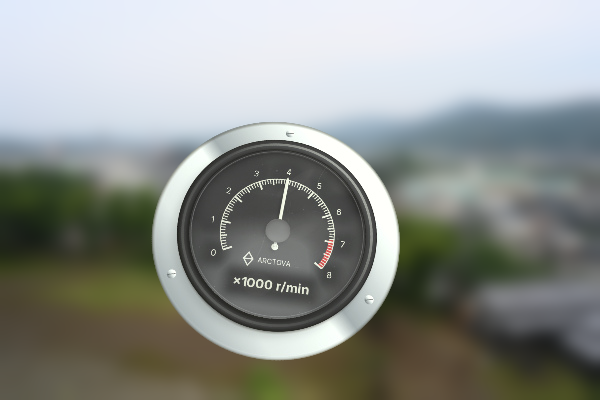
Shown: 4000rpm
